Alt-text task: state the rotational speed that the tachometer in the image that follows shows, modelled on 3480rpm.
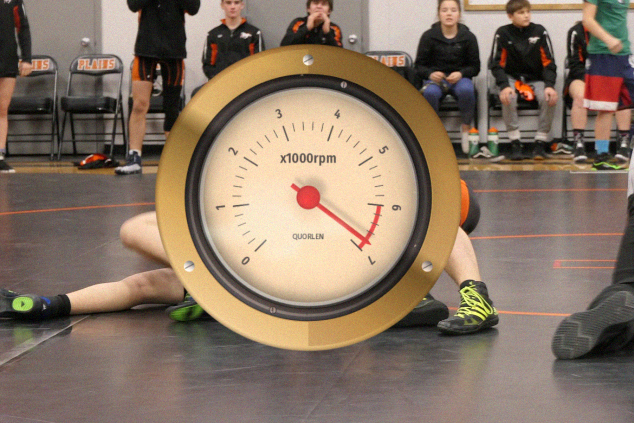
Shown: 6800rpm
